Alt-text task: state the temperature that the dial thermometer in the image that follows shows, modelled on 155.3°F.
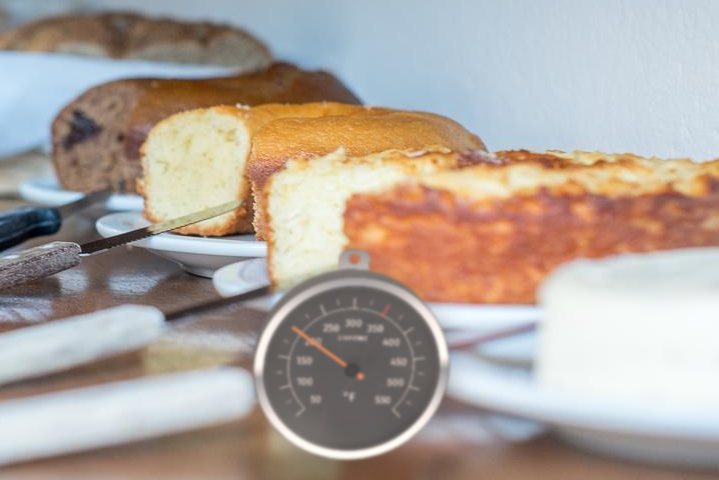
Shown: 200°F
